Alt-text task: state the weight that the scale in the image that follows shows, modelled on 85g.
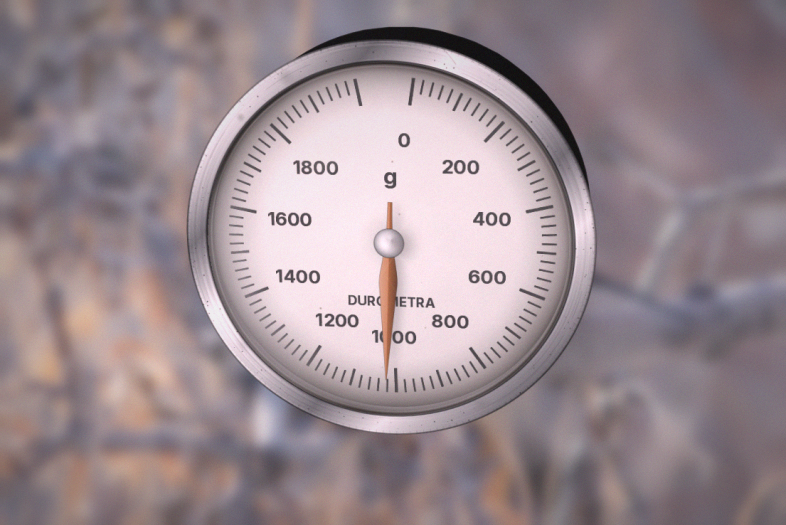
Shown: 1020g
